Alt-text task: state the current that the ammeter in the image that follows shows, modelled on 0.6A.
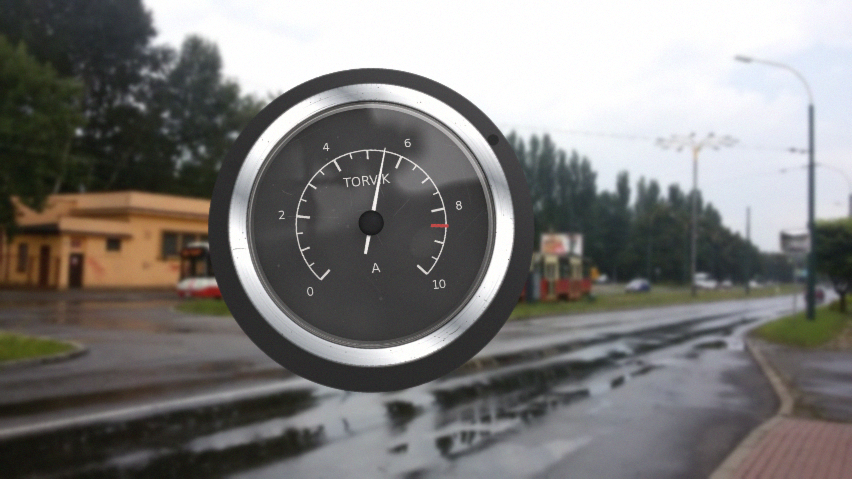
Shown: 5.5A
